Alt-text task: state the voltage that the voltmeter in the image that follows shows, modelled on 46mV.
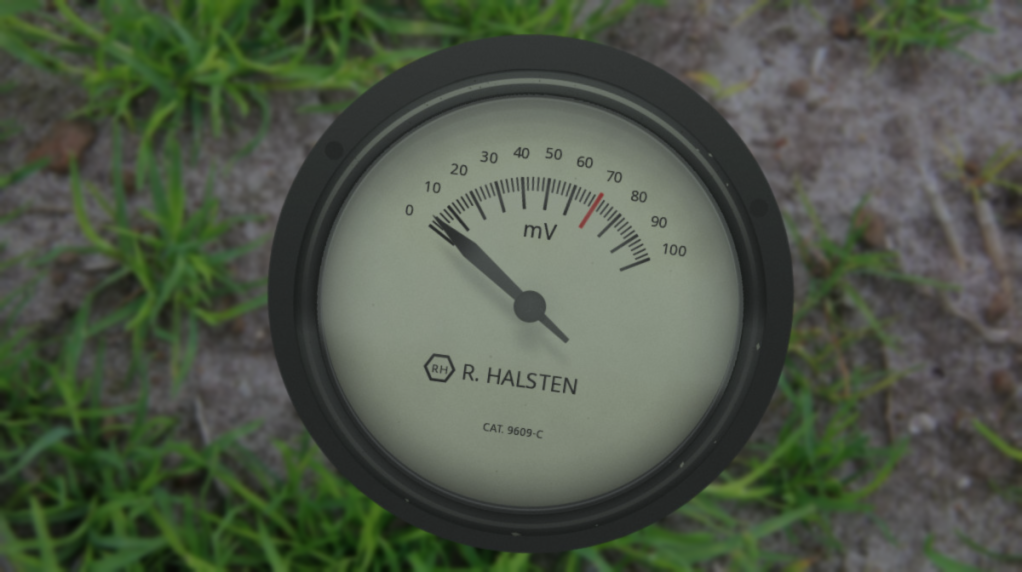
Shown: 4mV
